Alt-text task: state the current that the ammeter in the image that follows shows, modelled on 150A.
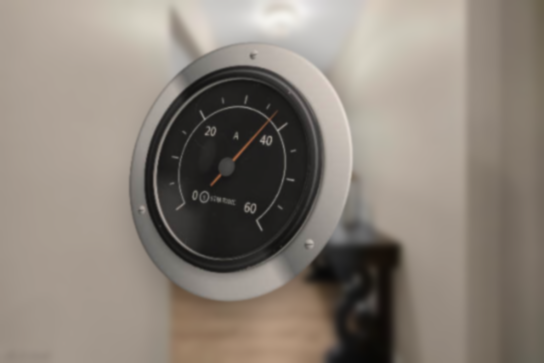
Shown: 37.5A
